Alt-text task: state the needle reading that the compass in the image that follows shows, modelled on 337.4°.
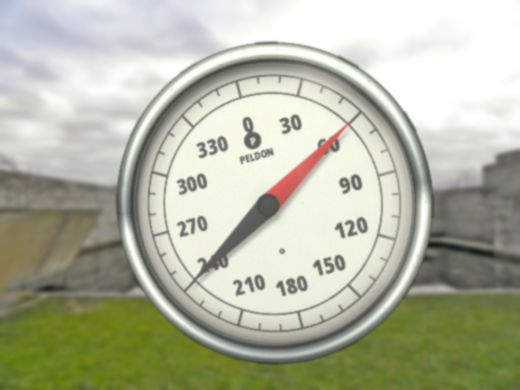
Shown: 60°
